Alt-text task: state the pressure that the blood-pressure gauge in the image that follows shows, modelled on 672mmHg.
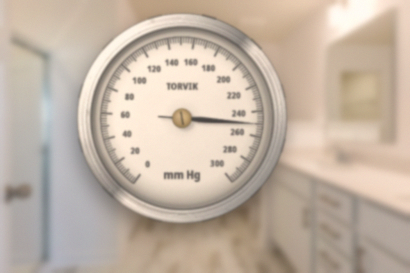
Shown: 250mmHg
